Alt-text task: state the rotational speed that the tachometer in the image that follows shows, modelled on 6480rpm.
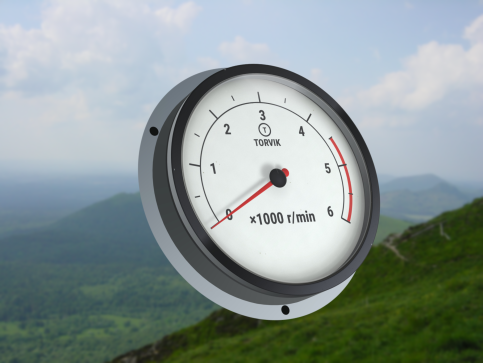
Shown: 0rpm
